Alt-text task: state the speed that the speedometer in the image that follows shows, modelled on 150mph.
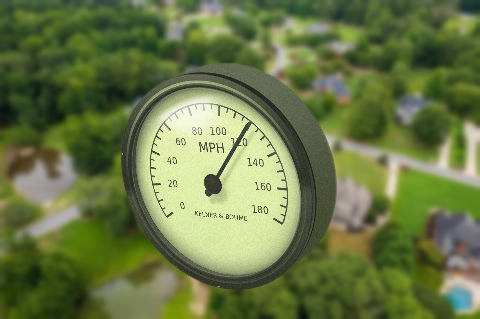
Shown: 120mph
